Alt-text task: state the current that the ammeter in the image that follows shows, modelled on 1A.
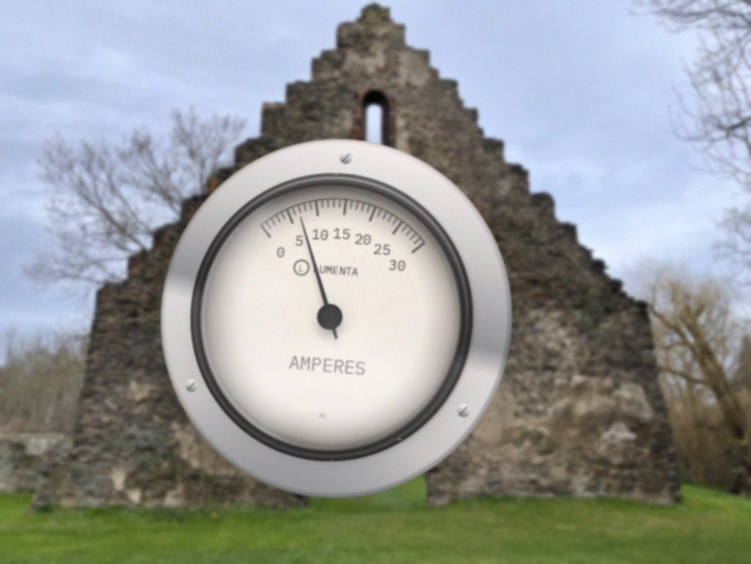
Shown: 7A
